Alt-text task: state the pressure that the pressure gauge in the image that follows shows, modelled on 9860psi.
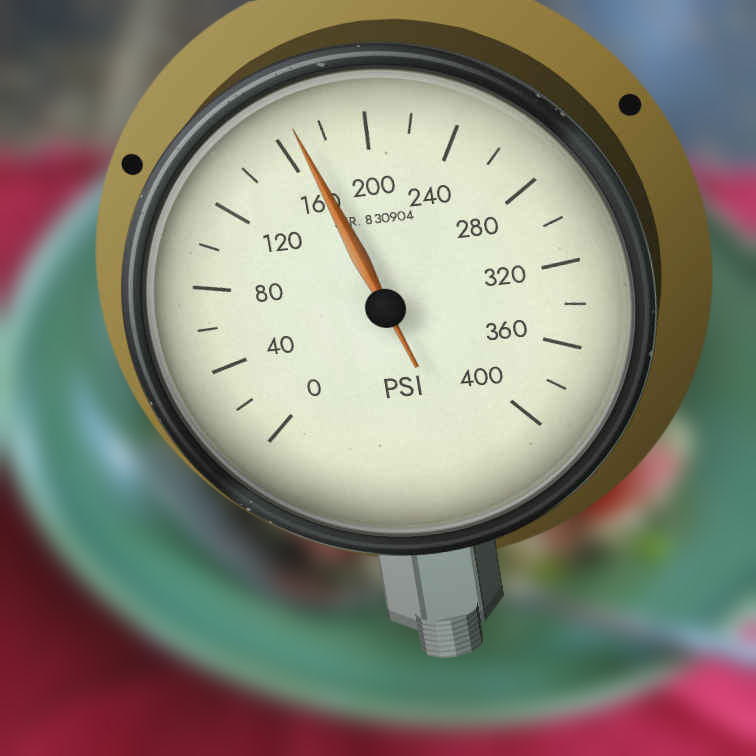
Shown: 170psi
